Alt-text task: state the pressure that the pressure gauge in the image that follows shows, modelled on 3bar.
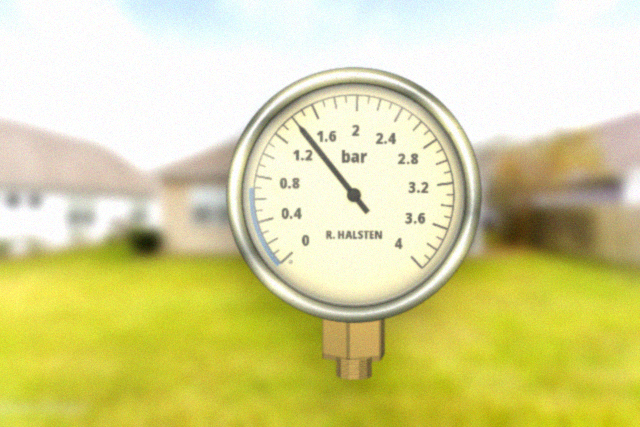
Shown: 1.4bar
